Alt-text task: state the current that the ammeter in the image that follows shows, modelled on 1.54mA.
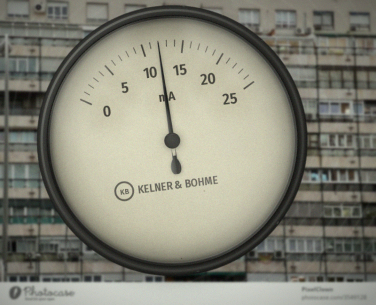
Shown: 12mA
